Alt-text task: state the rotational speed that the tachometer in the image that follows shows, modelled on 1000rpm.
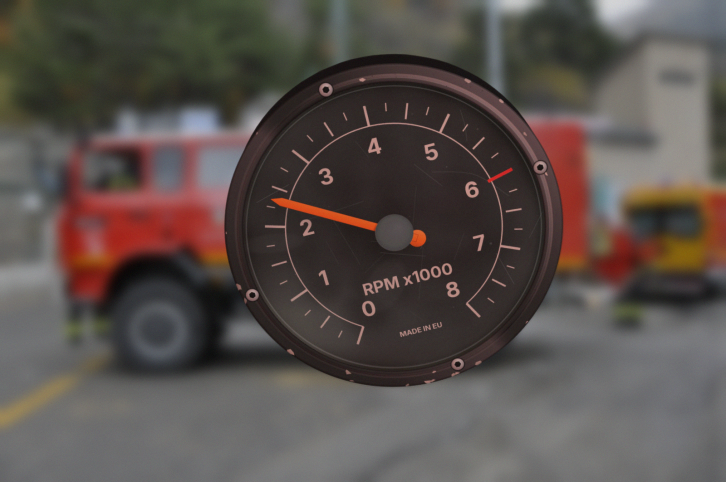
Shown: 2375rpm
